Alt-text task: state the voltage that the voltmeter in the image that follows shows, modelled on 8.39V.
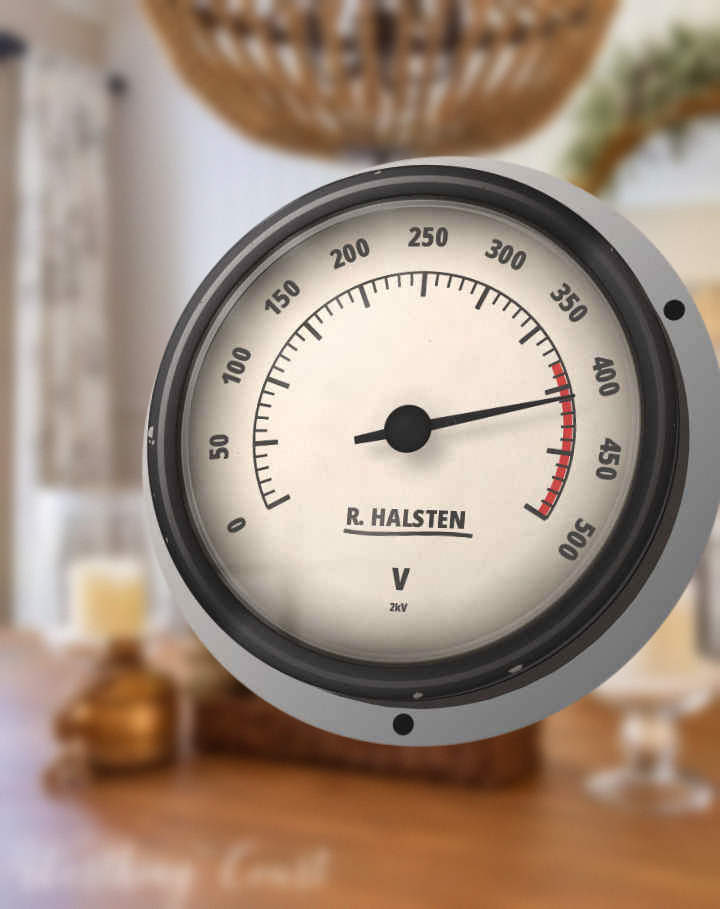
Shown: 410V
